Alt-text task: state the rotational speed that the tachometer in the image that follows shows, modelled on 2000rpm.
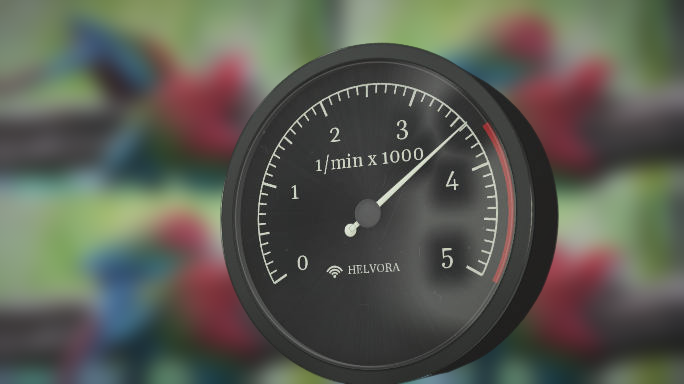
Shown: 3600rpm
